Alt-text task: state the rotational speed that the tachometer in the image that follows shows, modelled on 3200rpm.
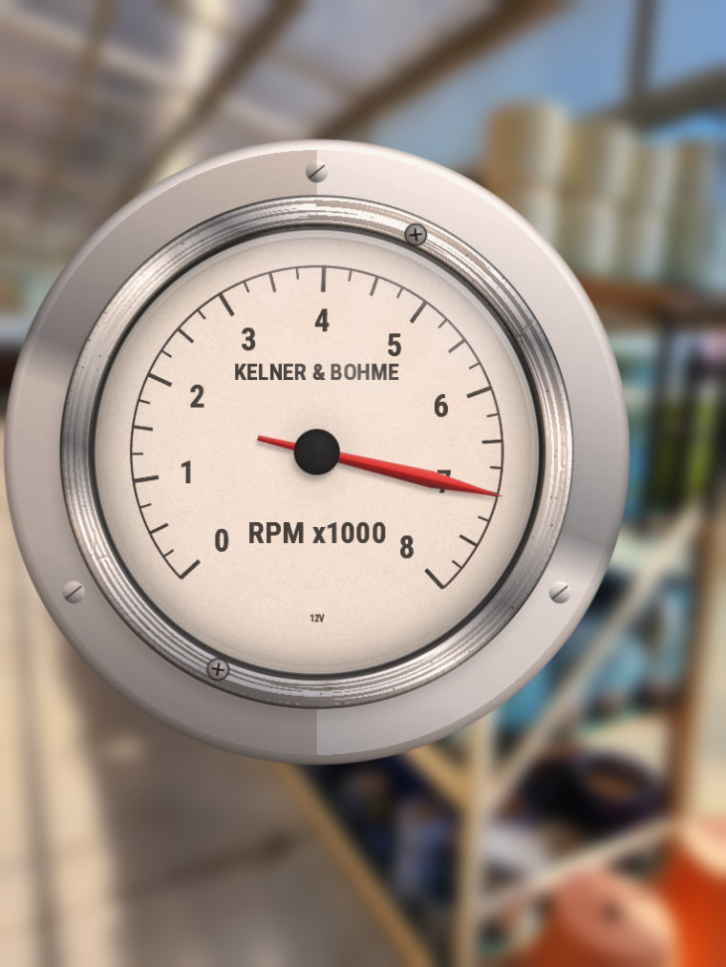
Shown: 7000rpm
